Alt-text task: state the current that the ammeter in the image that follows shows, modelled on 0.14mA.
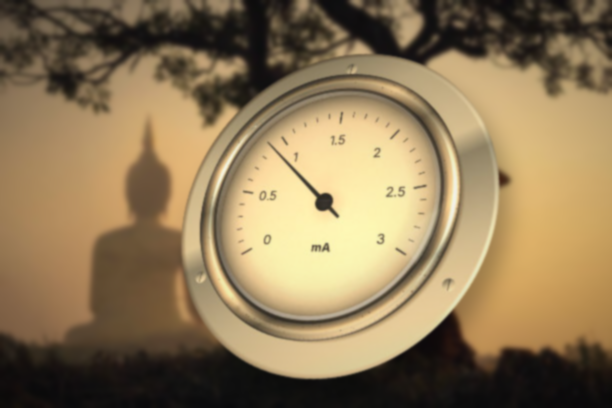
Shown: 0.9mA
